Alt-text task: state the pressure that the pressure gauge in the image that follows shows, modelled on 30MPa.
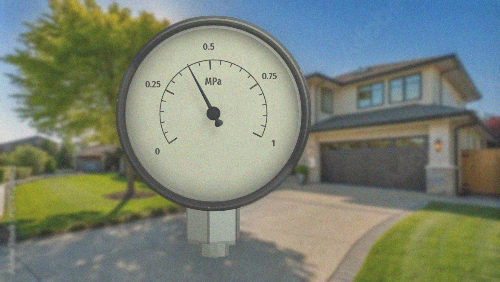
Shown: 0.4MPa
